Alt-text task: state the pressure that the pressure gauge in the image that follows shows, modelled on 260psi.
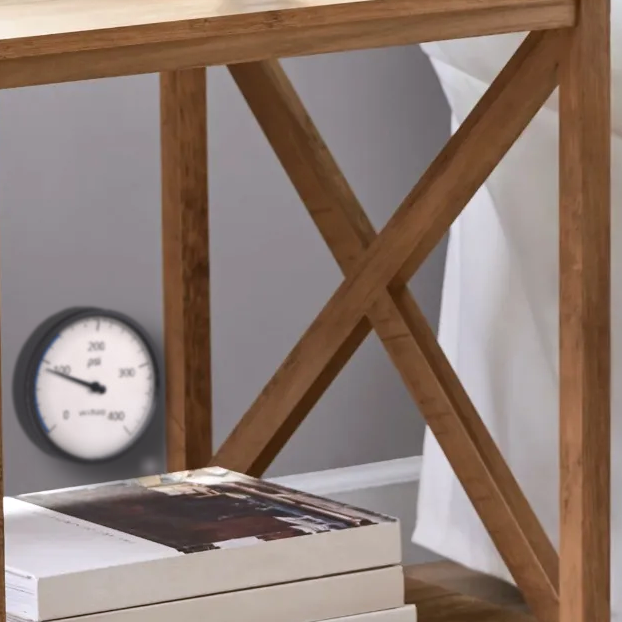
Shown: 90psi
